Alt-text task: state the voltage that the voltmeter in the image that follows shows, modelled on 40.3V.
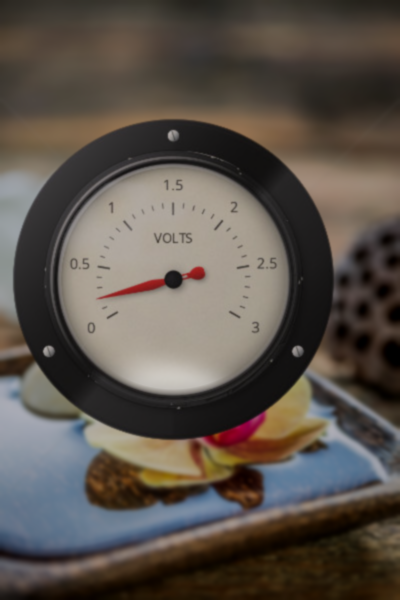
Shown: 0.2V
